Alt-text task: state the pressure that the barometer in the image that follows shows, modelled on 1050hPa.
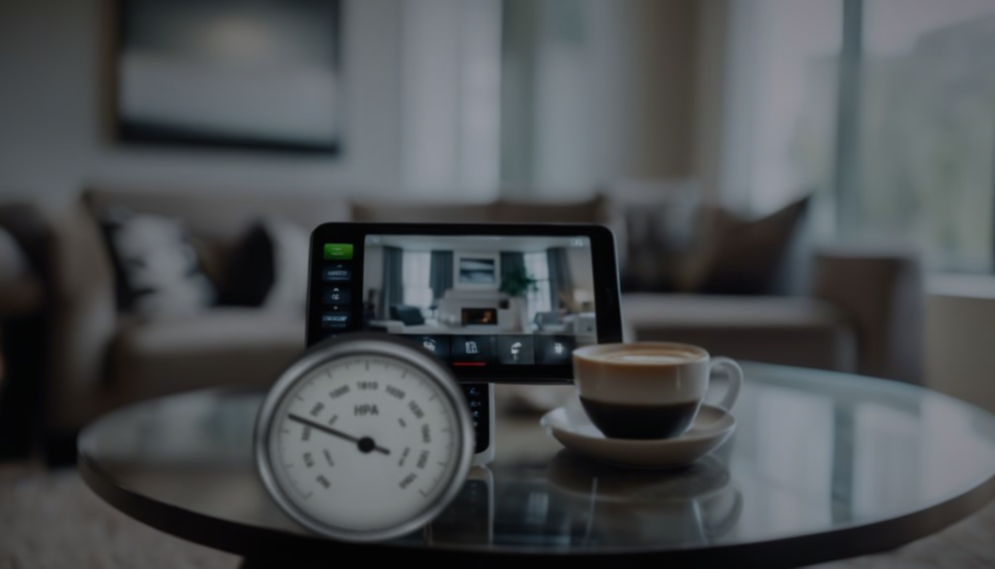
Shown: 985hPa
